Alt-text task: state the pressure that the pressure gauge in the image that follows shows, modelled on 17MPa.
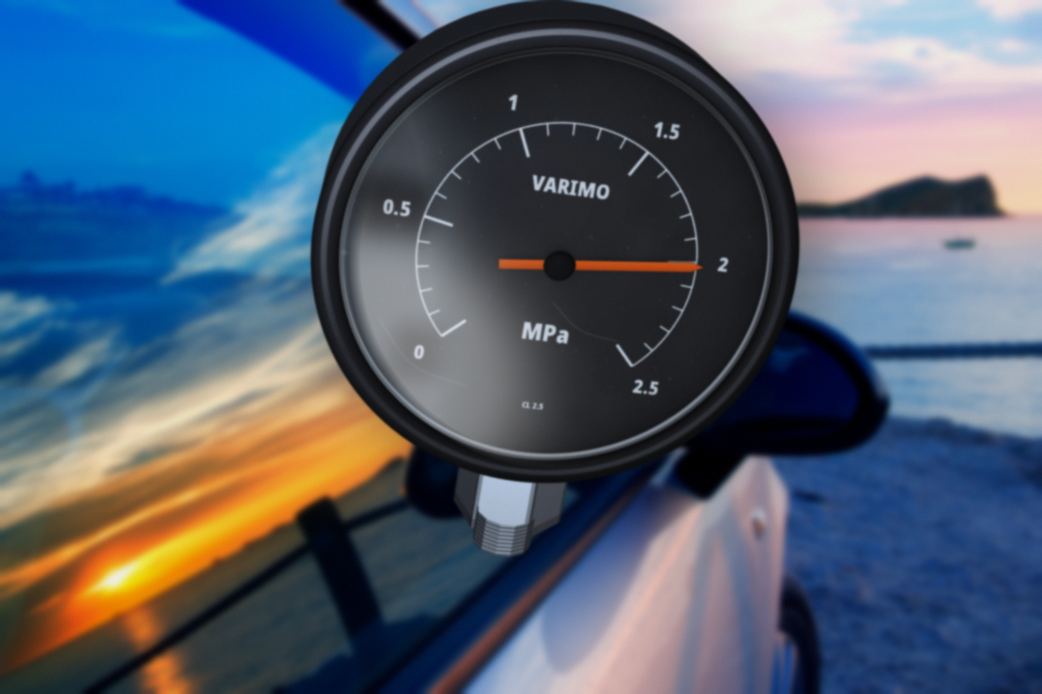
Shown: 2MPa
